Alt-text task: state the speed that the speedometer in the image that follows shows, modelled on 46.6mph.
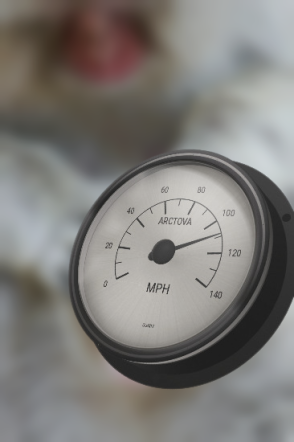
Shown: 110mph
